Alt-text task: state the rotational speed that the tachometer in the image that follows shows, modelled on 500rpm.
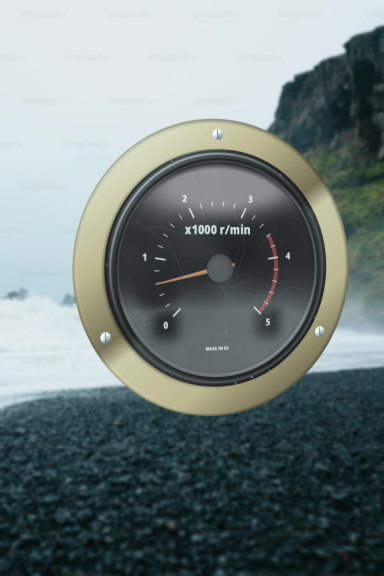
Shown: 600rpm
